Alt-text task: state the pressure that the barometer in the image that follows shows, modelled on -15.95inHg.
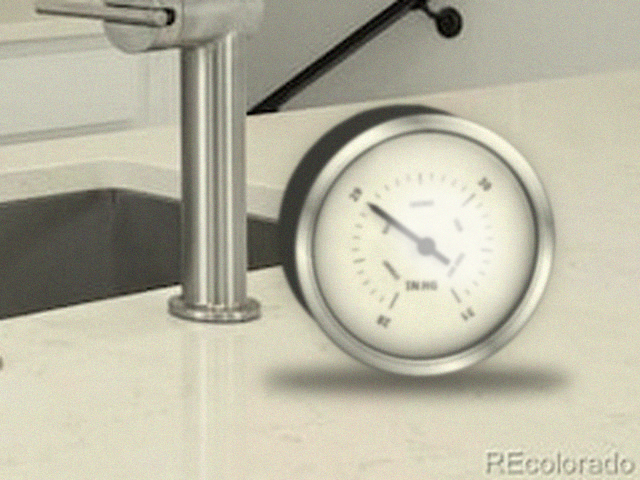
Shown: 29inHg
